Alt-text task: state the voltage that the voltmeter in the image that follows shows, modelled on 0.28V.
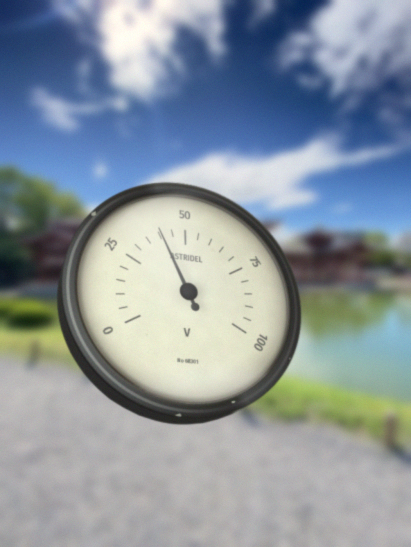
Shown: 40V
